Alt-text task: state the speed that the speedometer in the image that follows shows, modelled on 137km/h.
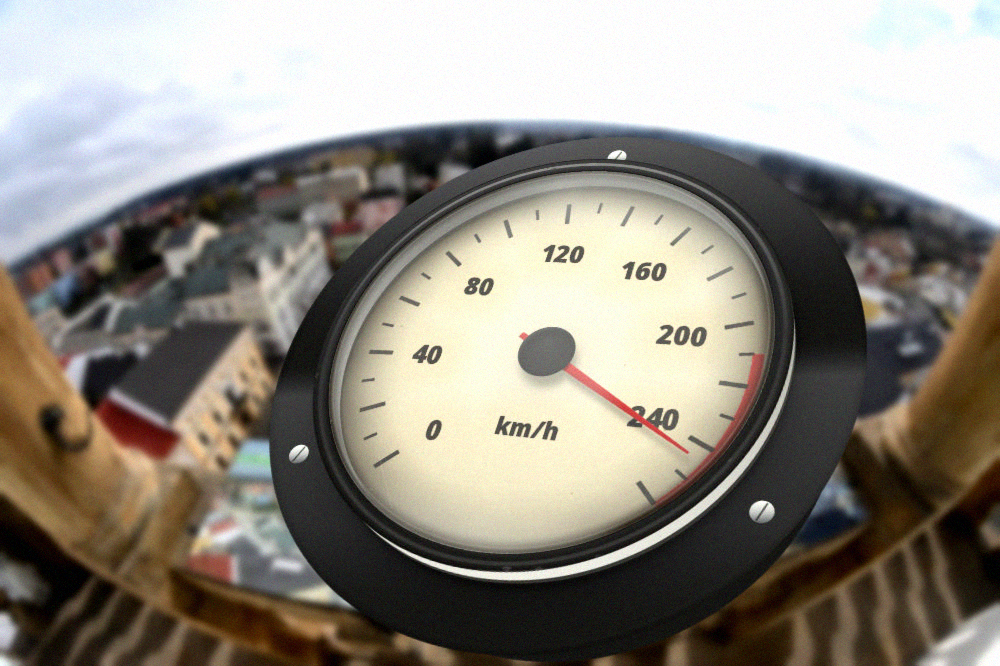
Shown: 245km/h
